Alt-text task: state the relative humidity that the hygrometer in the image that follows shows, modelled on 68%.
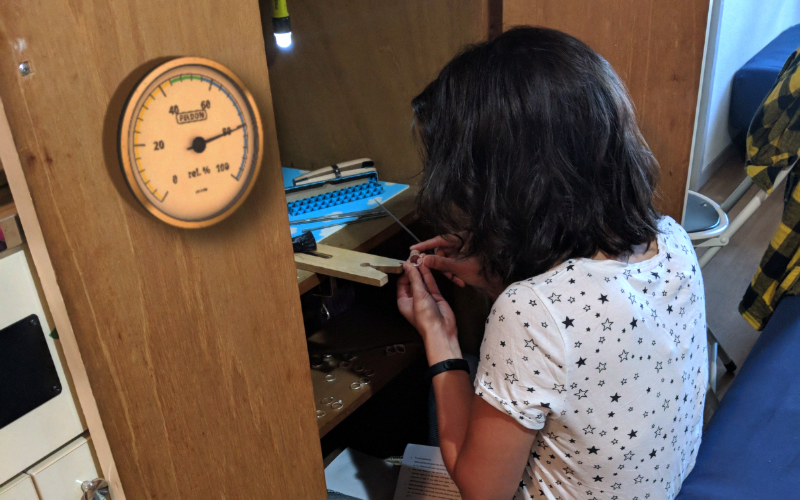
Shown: 80%
